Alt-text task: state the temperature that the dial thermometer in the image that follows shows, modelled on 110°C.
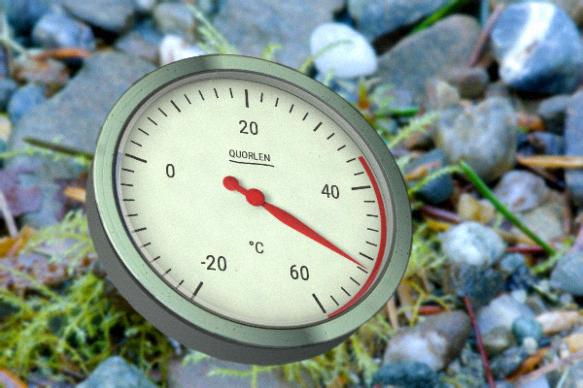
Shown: 52°C
